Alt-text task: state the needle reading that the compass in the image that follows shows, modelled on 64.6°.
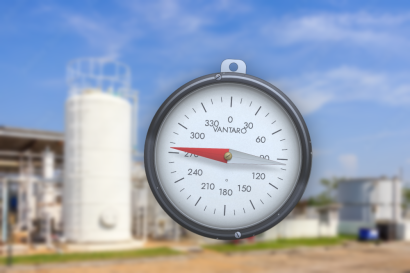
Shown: 275°
